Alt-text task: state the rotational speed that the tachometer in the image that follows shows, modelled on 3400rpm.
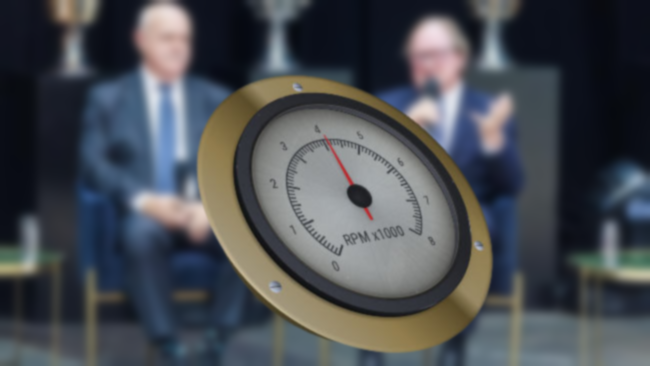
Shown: 4000rpm
